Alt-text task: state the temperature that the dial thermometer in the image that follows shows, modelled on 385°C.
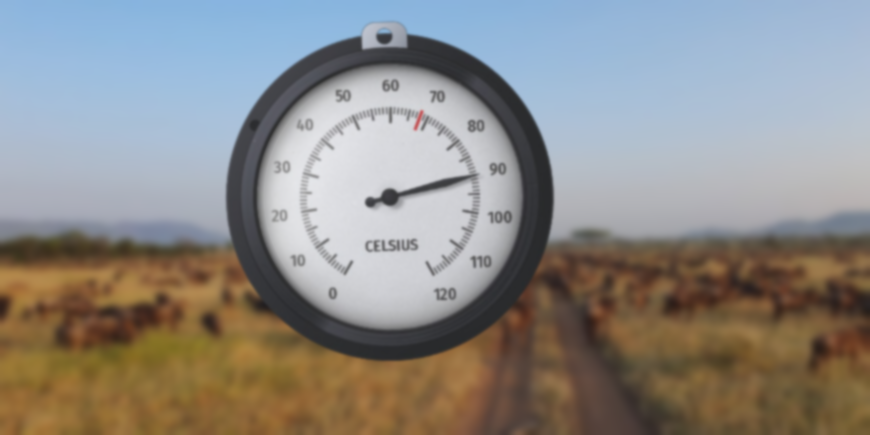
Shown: 90°C
